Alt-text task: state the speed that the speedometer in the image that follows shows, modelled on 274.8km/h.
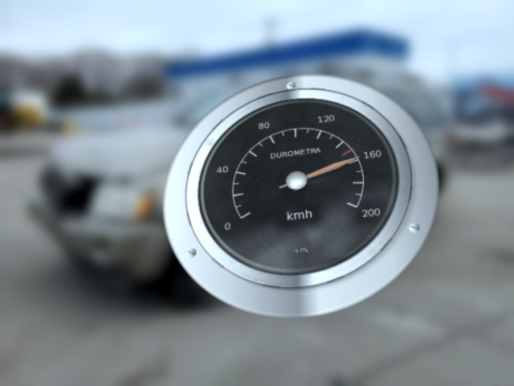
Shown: 160km/h
